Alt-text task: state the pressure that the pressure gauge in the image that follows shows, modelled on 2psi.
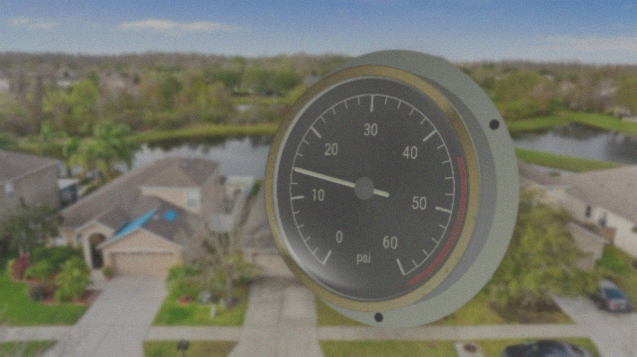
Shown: 14psi
